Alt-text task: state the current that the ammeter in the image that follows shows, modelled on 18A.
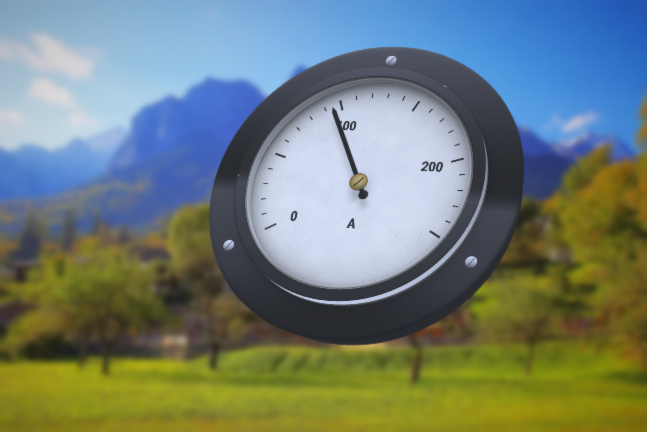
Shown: 95A
